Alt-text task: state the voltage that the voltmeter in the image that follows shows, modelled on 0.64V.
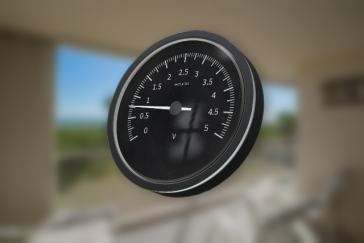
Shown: 0.75V
